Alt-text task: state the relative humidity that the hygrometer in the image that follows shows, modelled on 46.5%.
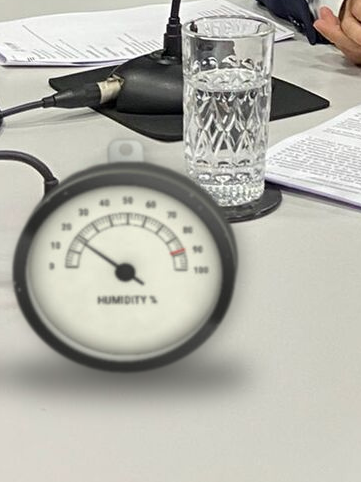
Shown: 20%
